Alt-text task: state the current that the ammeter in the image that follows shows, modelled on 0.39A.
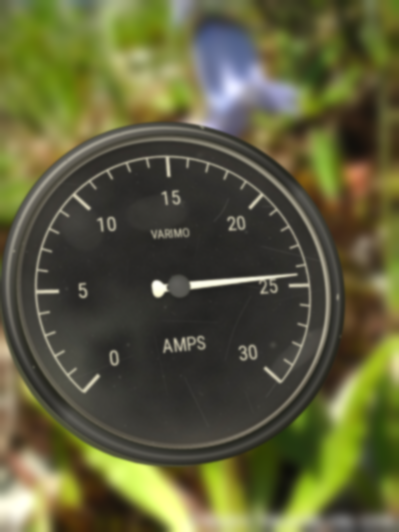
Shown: 24.5A
